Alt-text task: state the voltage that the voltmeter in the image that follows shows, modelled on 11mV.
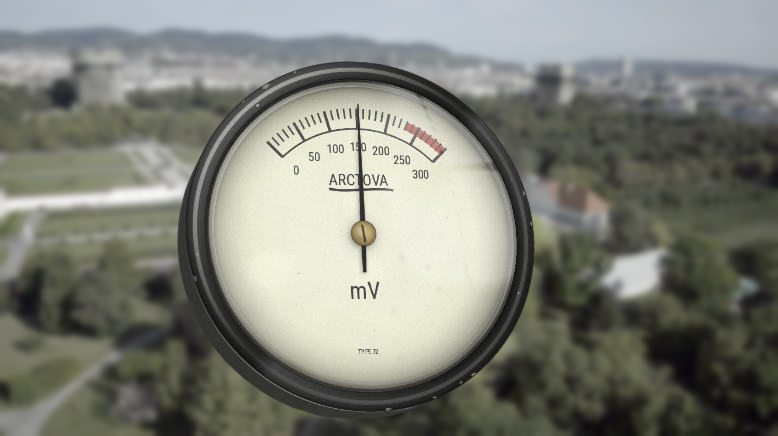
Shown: 150mV
